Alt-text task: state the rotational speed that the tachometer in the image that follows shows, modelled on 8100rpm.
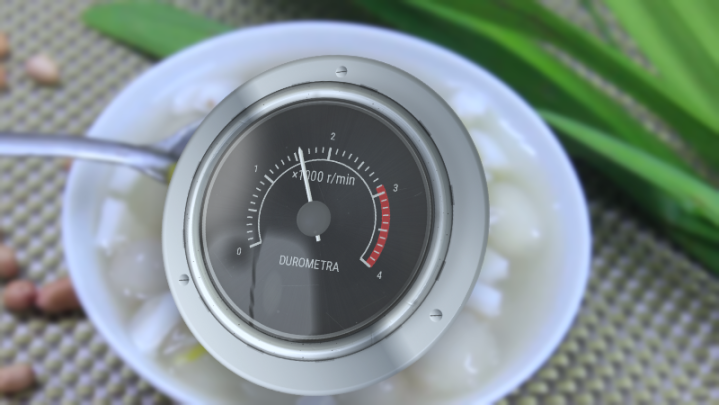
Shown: 1600rpm
